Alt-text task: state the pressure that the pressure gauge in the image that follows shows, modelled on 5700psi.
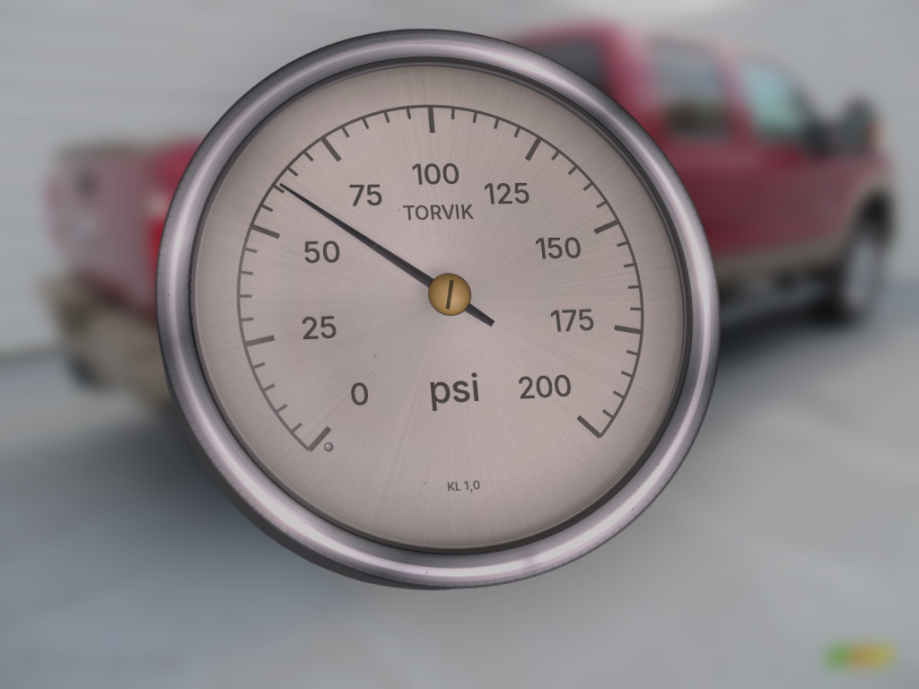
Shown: 60psi
